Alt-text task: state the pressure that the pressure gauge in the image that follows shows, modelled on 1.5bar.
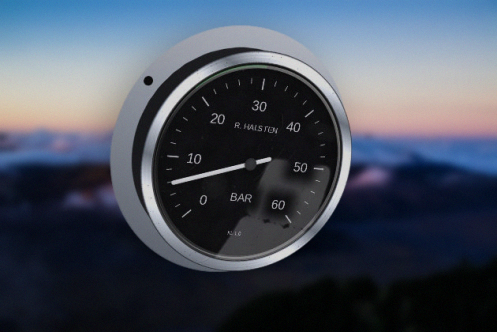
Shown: 6bar
